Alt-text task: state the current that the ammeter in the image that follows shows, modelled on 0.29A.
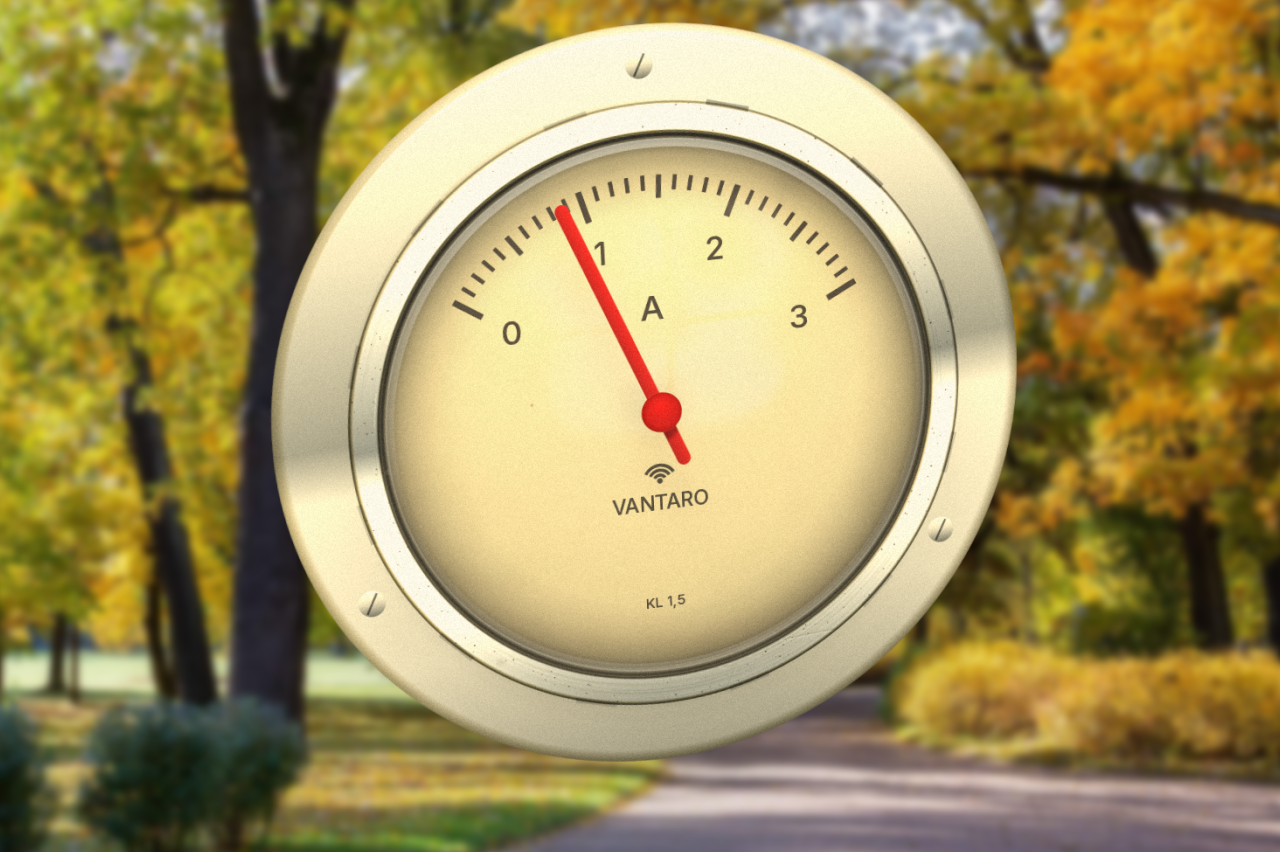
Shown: 0.85A
